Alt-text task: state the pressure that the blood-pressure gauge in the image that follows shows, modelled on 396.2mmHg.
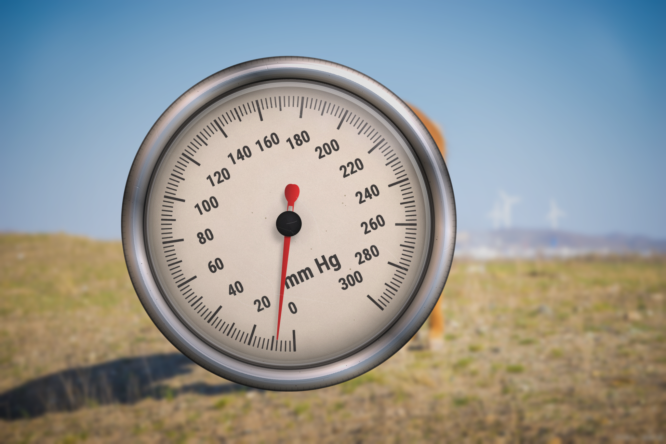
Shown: 8mmHg
